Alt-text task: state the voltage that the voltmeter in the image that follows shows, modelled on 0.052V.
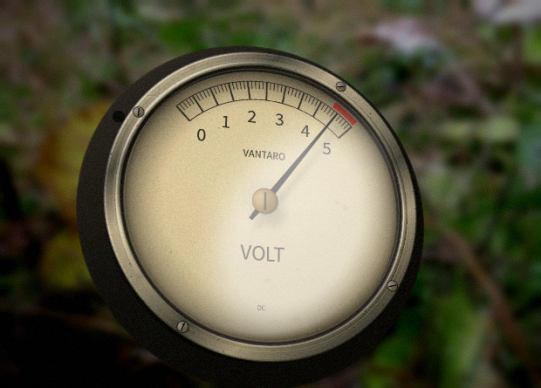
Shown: 4.5V
